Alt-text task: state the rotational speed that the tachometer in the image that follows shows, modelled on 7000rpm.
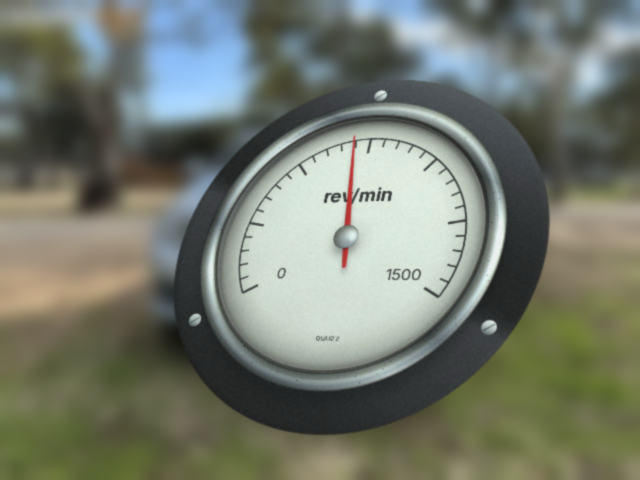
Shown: 700rpm
